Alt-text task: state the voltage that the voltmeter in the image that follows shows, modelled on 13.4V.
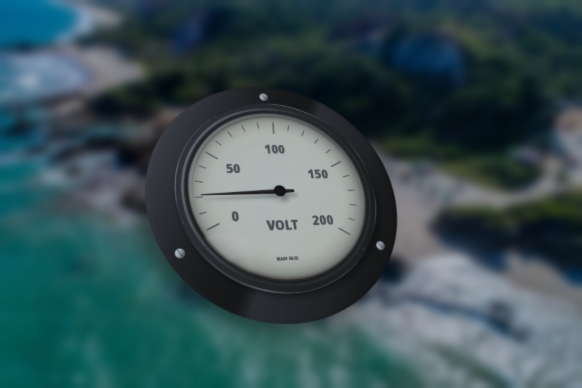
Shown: 20V
